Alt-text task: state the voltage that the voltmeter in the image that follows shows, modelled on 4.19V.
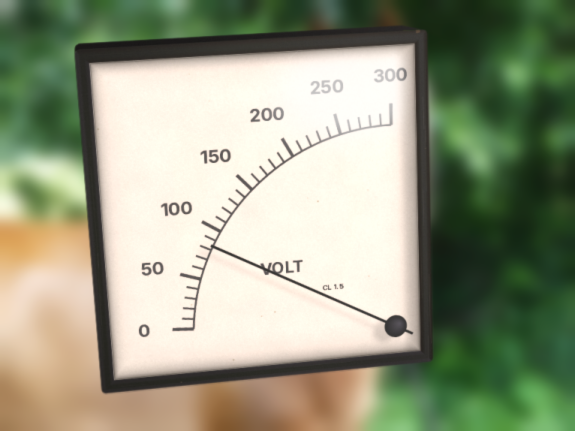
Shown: 85V
